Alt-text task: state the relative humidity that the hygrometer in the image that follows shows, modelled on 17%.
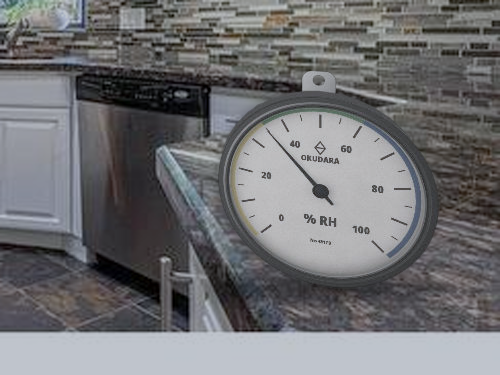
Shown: 35%
